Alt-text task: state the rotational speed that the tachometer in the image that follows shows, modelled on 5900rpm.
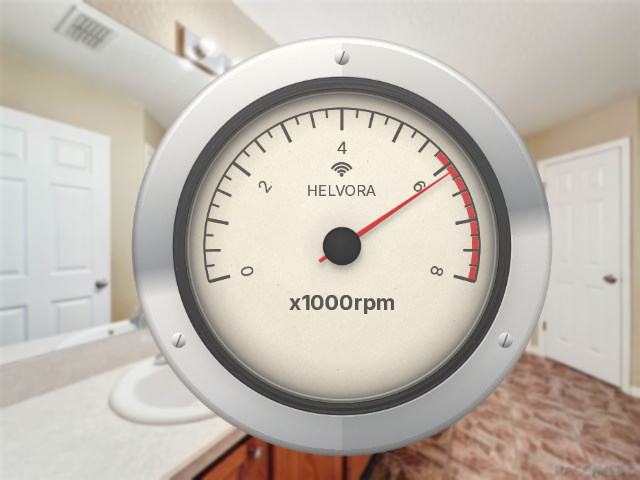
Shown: 6125rpm
